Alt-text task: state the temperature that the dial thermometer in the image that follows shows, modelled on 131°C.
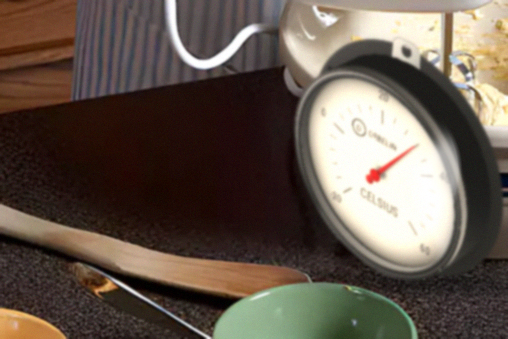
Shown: 32°C
